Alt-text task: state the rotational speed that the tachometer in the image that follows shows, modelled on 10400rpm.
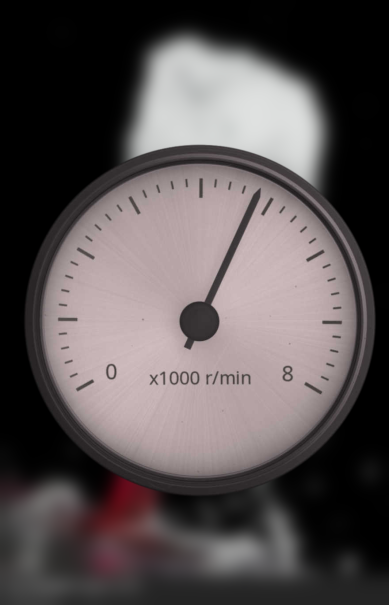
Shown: 4800rpm
